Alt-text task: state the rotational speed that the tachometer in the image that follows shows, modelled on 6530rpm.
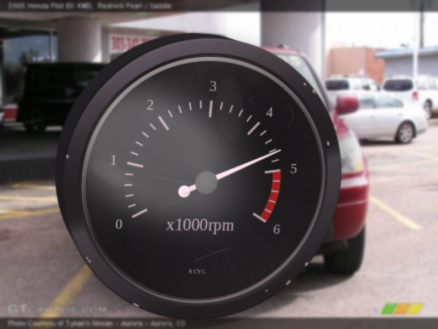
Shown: 4600rpm
